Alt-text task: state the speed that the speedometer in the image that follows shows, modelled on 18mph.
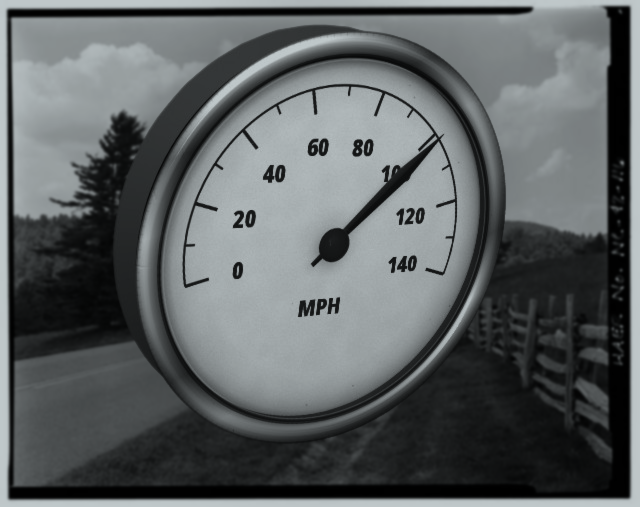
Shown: 100mph
